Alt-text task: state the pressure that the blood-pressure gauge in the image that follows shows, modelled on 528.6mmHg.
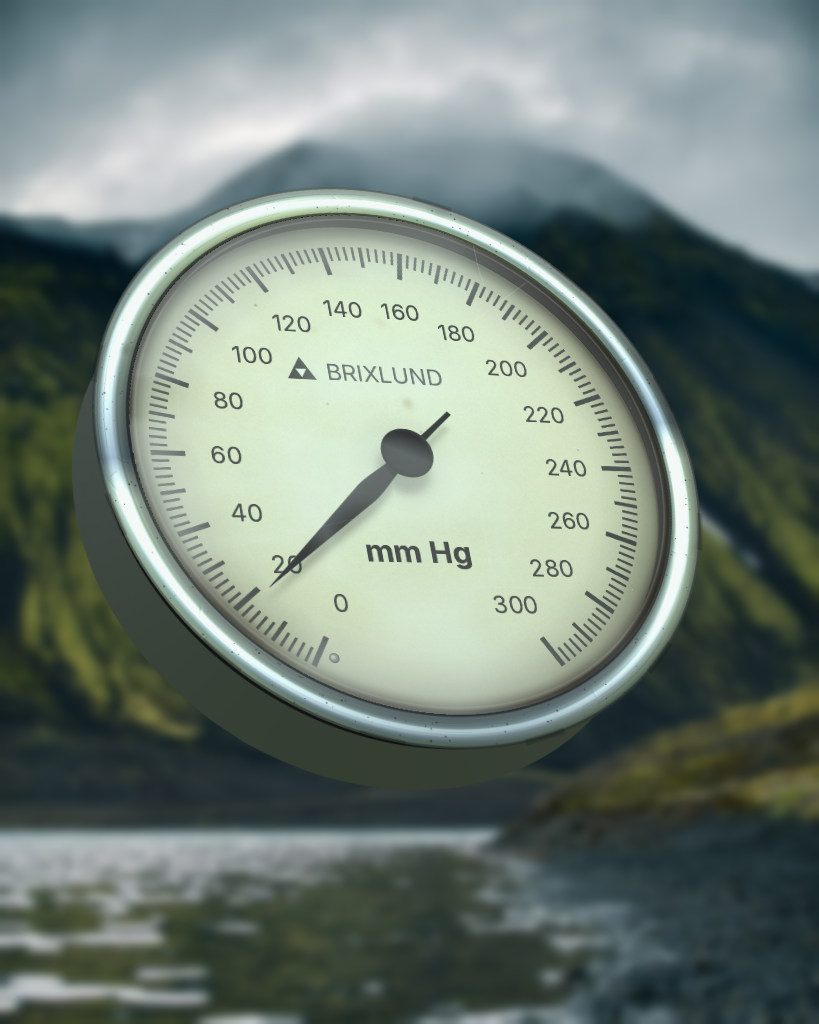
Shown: 18mmHg
